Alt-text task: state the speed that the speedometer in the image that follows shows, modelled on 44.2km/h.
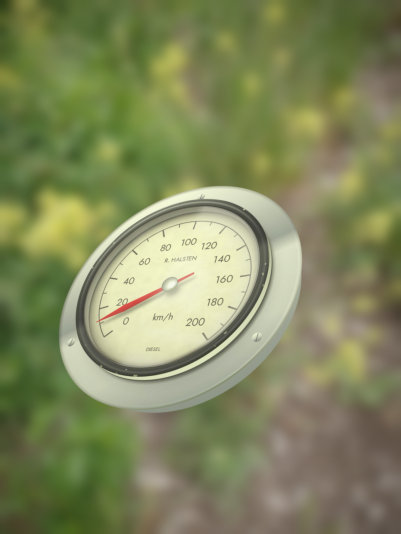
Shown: 10km/h
